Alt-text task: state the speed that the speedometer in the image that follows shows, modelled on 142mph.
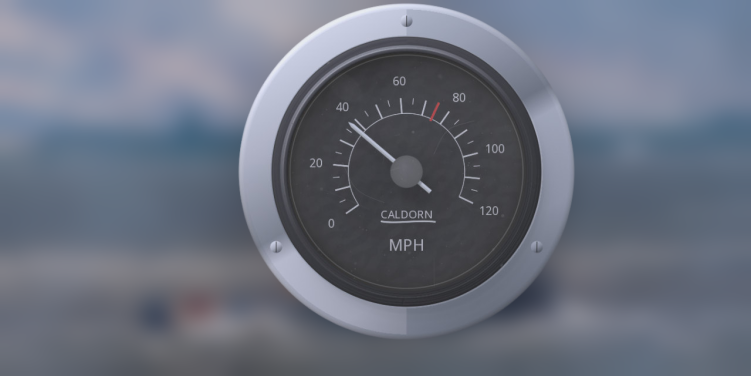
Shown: 37.5mph
